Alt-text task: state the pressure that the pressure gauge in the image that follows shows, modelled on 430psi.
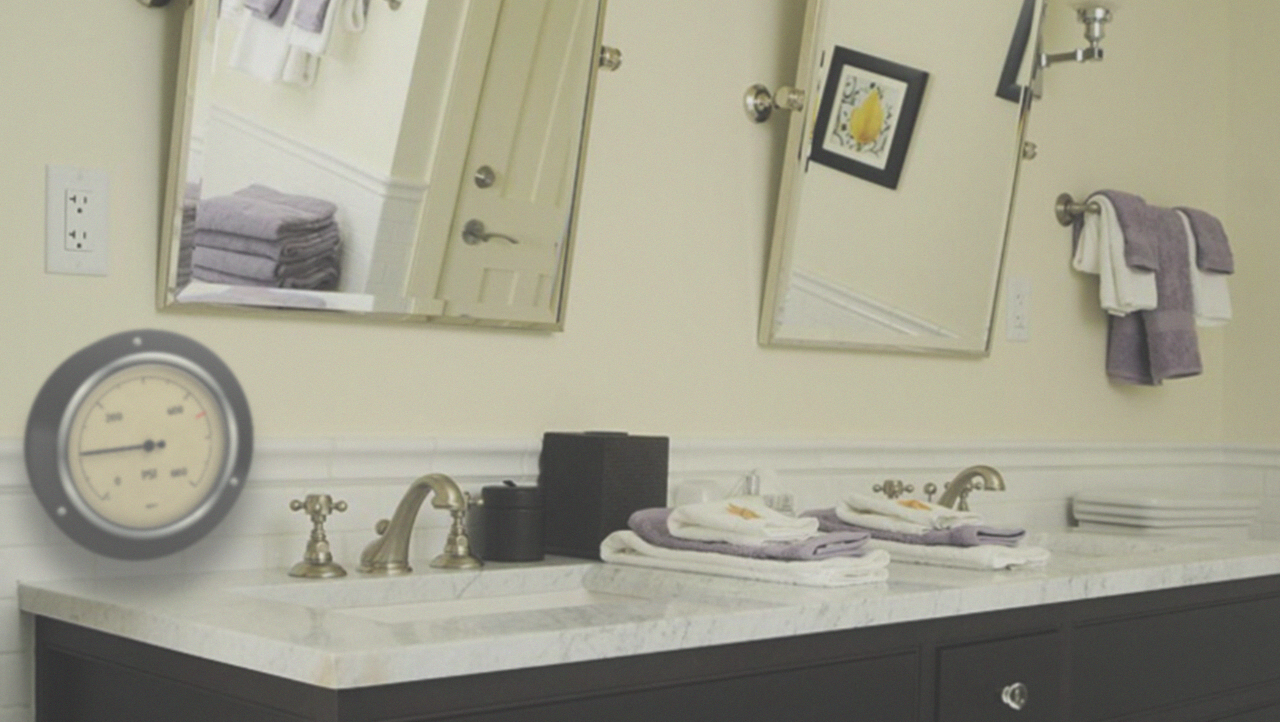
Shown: 100psi
